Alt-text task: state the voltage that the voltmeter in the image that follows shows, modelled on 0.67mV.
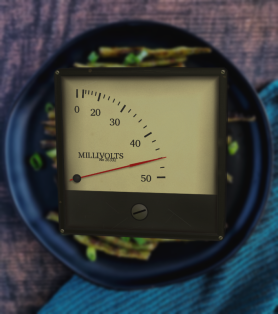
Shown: 46mV
